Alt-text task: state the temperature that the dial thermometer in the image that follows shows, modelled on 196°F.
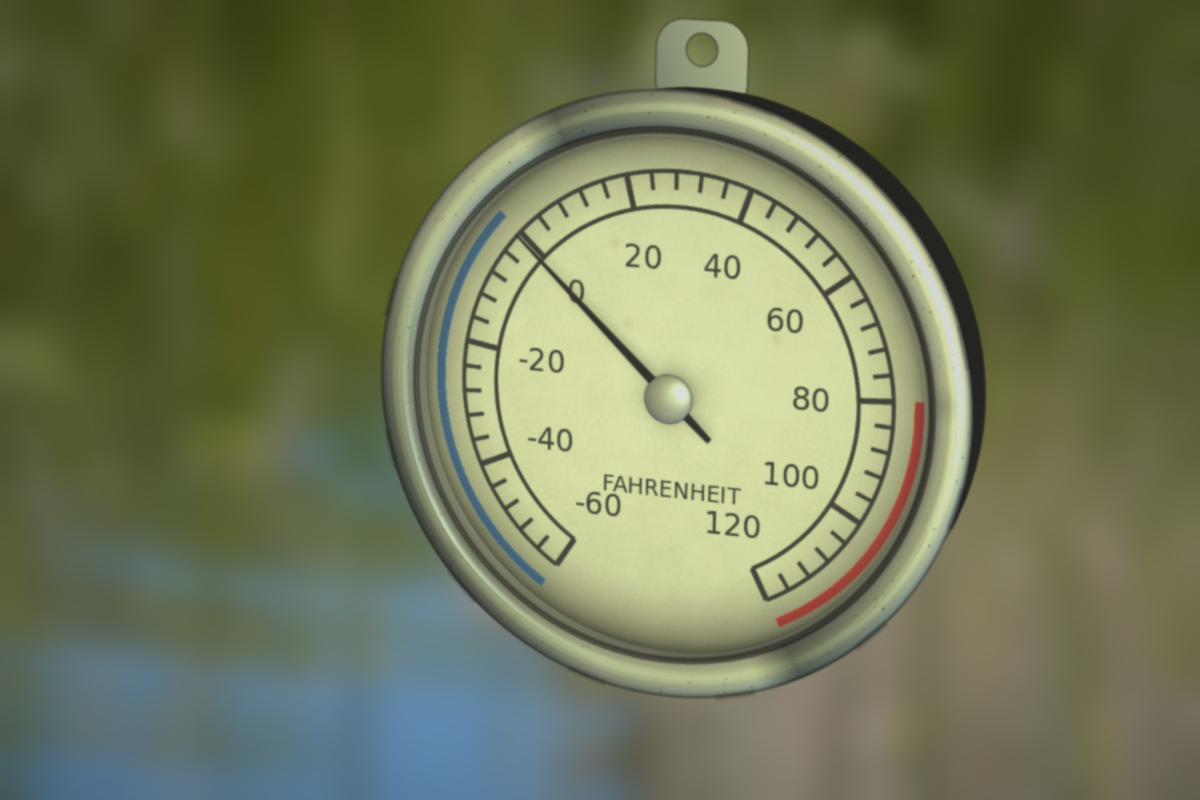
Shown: 0°F
